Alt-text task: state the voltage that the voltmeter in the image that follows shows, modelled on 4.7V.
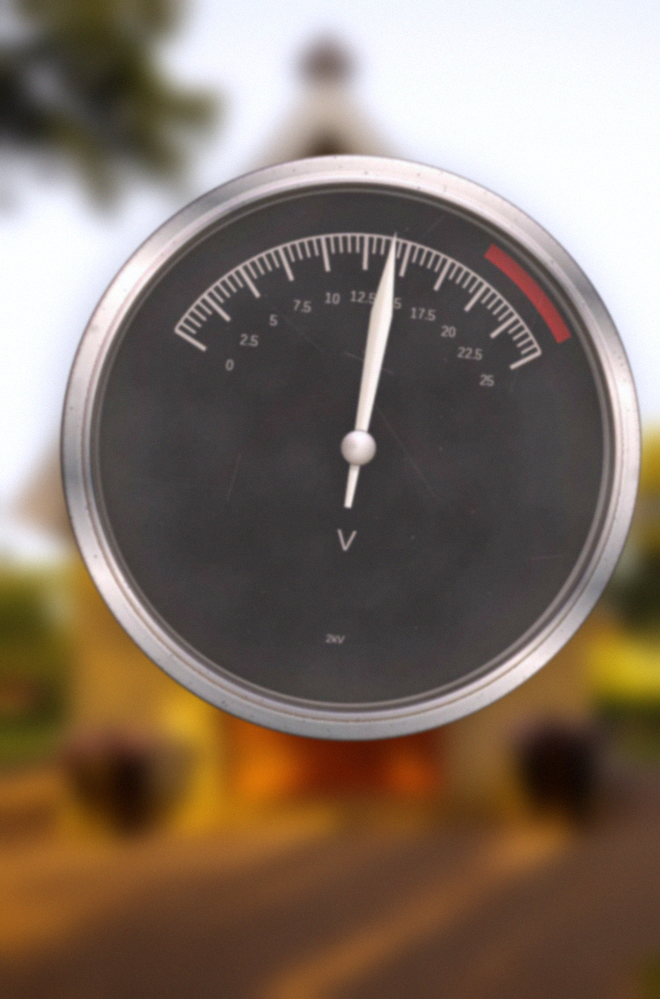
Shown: 14V
